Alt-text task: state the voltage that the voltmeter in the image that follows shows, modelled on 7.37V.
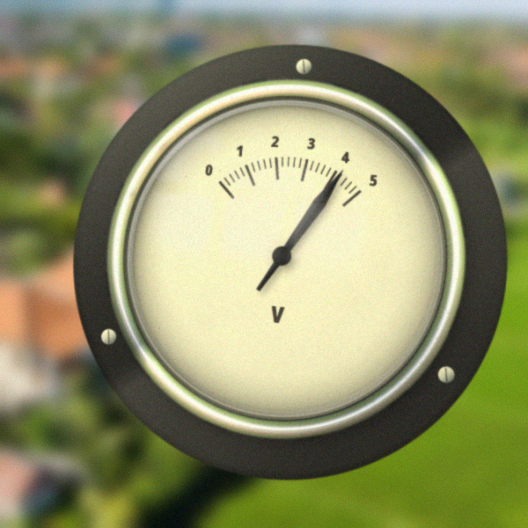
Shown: 4.2V
